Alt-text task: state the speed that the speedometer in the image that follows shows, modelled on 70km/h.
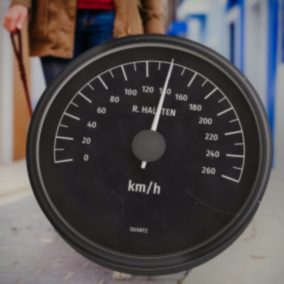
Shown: 140km/h
